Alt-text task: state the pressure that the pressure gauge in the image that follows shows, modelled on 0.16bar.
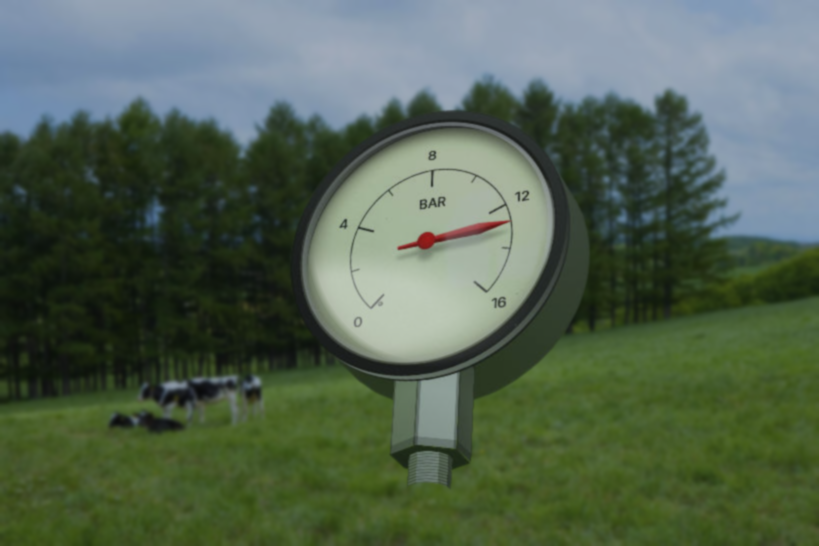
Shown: 13bar
